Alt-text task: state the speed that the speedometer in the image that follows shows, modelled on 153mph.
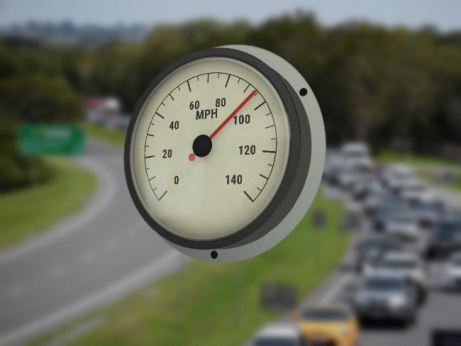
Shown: 95mph
